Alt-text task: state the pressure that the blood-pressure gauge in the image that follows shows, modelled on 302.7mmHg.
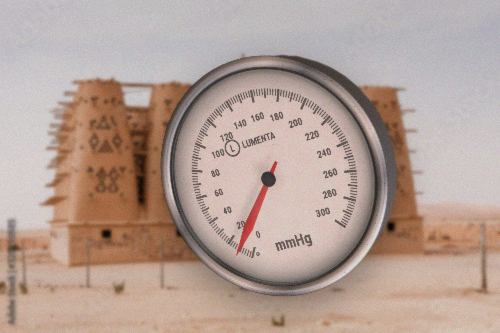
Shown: 10mmHg
